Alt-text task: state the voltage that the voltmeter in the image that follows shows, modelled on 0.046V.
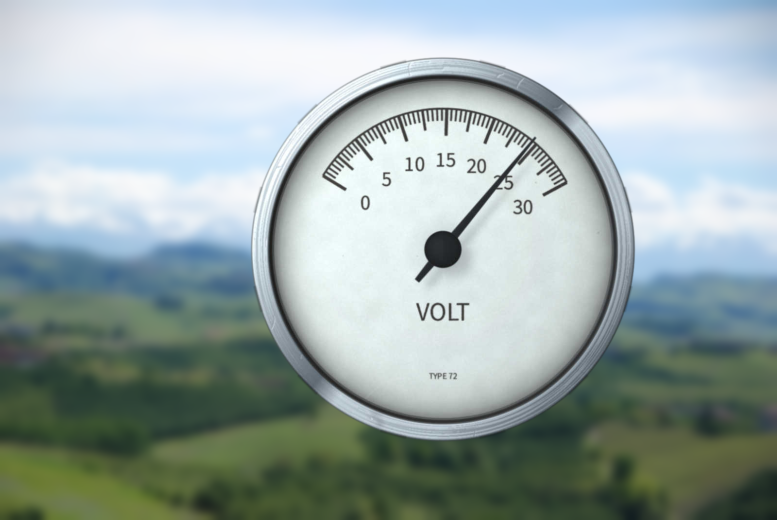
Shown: 24.5V
